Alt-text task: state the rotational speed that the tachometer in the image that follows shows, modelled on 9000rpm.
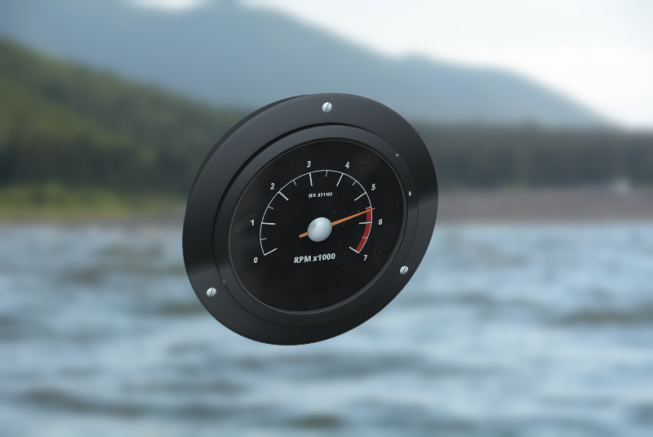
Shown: 5500rpm
